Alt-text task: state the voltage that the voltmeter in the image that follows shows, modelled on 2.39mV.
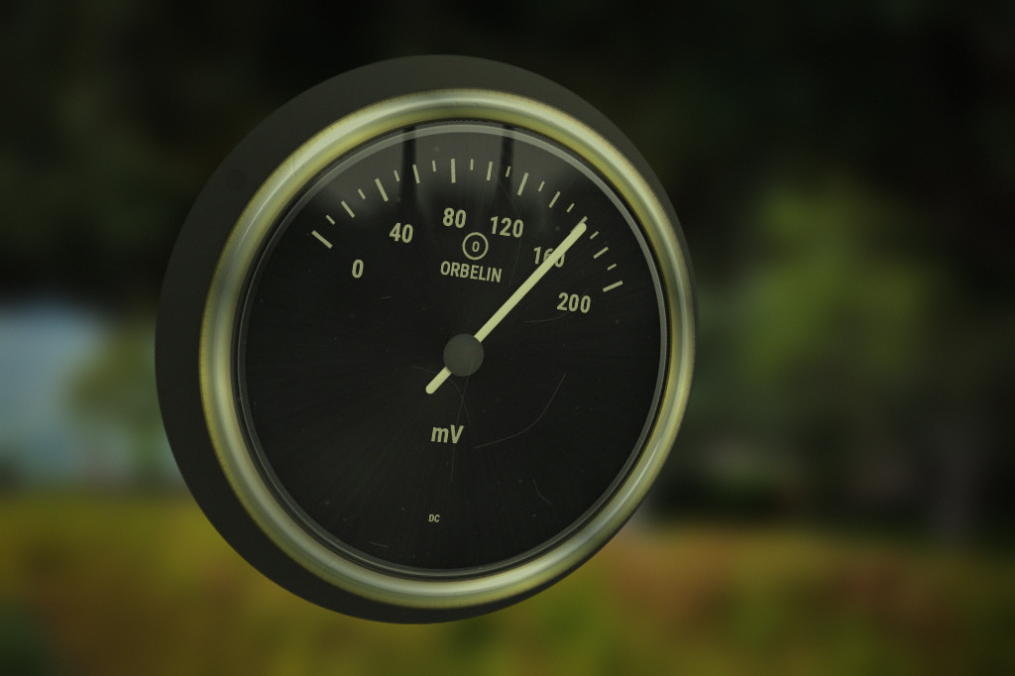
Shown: 160mV
